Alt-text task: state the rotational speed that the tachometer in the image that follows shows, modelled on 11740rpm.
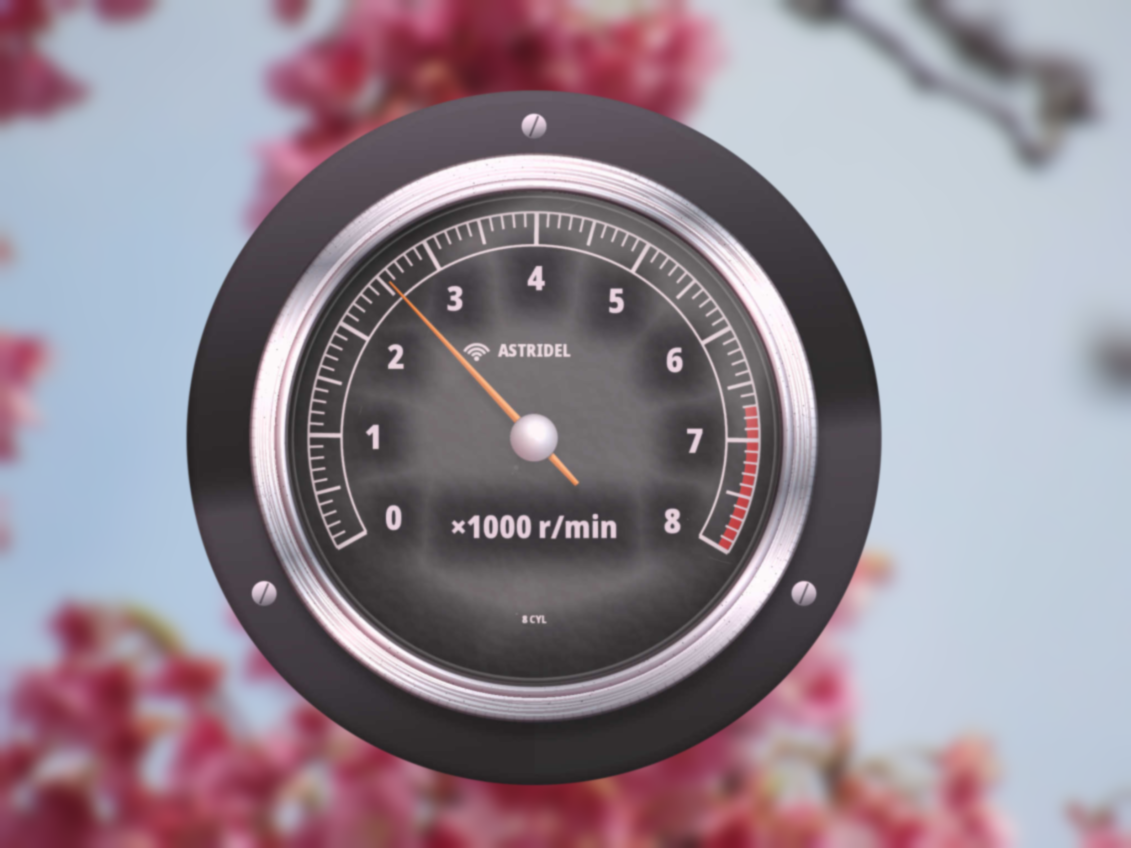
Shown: 2550rpm
